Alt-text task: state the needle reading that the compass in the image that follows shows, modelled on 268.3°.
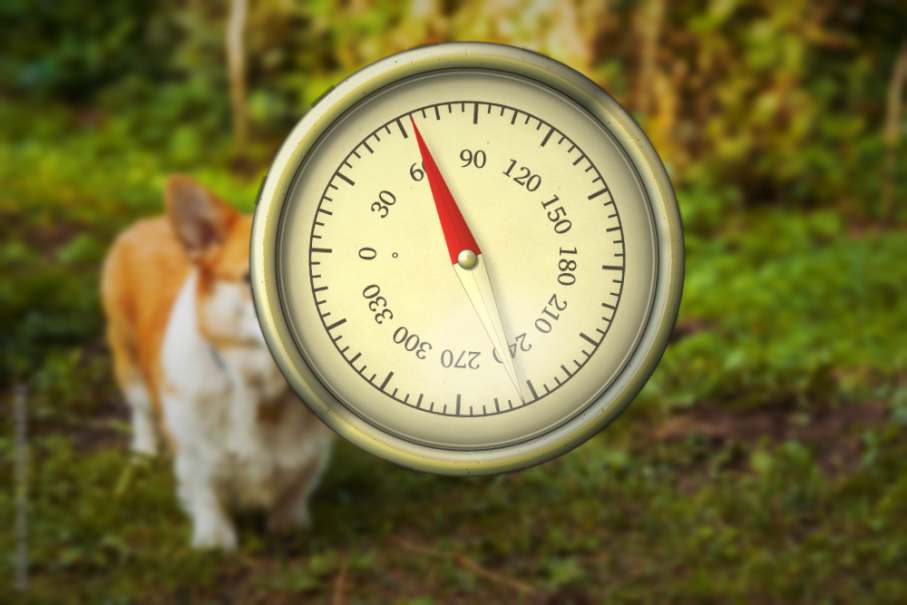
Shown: 65°
